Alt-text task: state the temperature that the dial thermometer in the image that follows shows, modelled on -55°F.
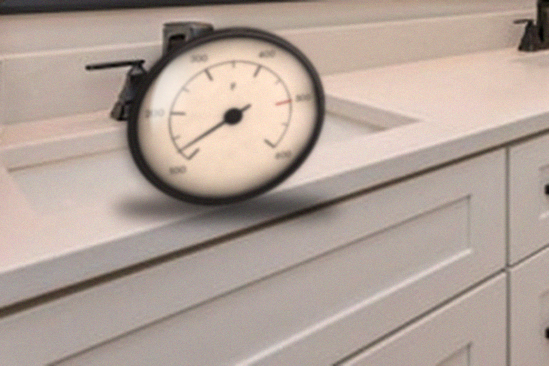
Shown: 125°F
